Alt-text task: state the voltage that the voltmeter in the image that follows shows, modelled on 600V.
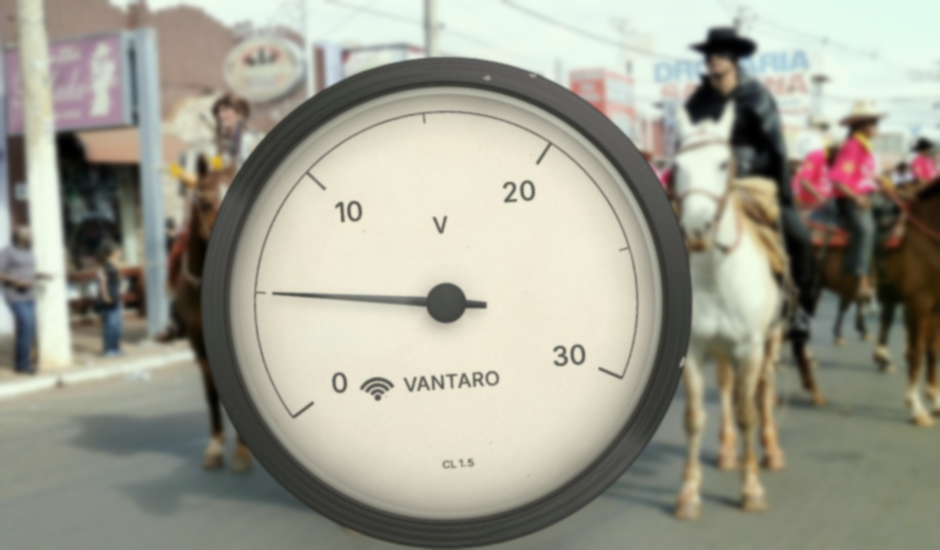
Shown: 5V
